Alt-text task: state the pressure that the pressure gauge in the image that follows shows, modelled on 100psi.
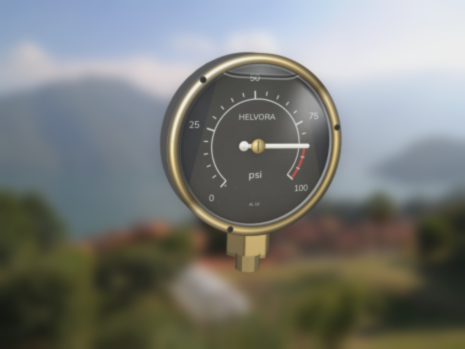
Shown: 85psi
